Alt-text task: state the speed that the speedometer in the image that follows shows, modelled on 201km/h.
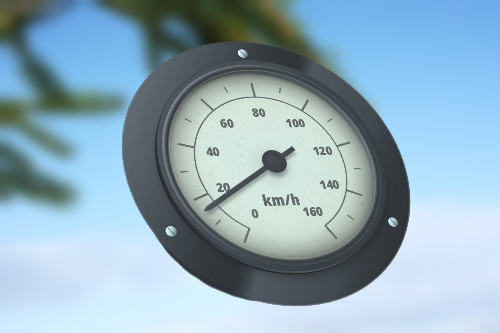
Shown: 15km/h
